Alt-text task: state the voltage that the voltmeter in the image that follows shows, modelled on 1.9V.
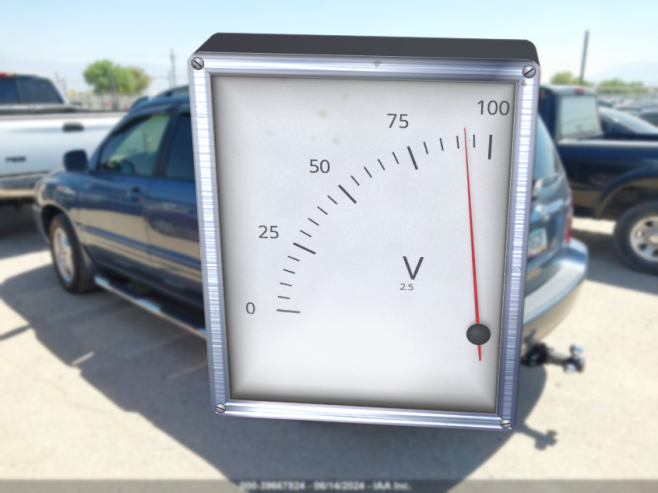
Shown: 92.5V
